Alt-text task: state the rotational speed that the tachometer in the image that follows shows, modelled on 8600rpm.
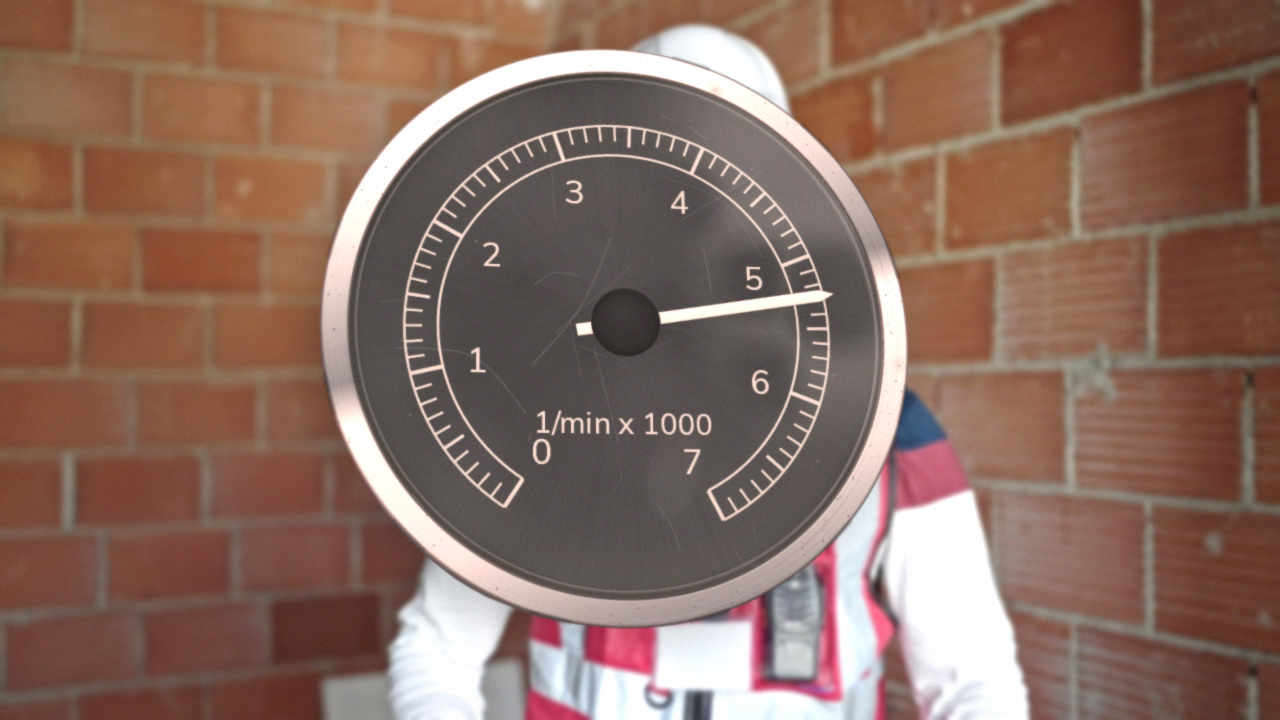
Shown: 5300rpm
